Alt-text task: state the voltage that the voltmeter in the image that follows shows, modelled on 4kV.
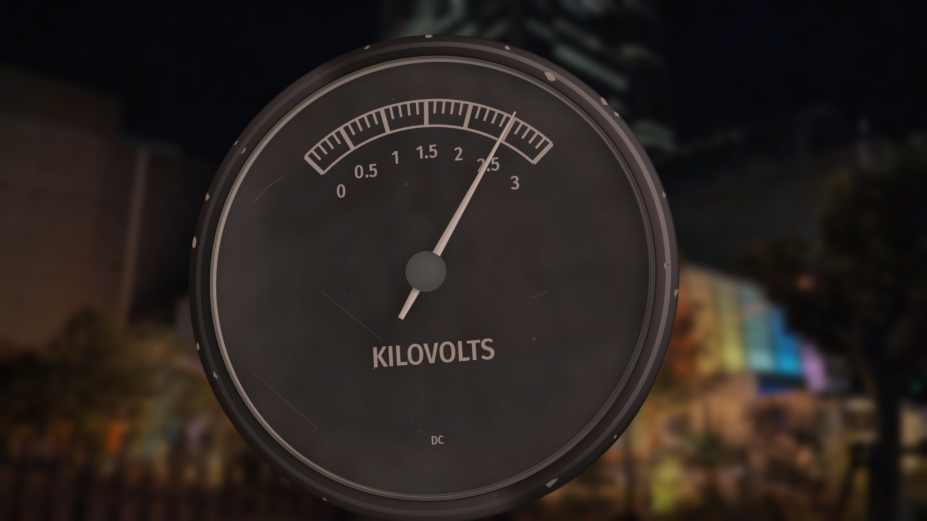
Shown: 2.5kV
